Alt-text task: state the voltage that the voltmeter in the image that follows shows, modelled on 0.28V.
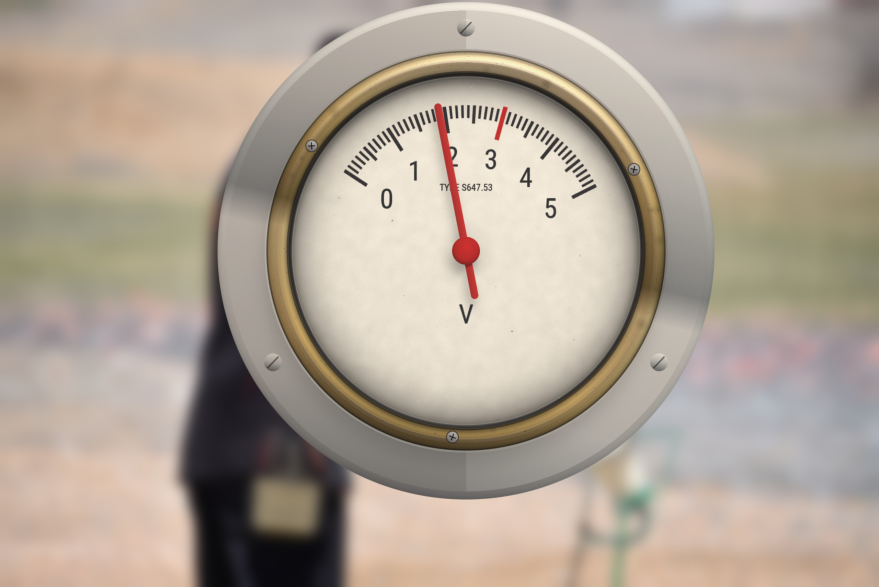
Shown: 1.9V
